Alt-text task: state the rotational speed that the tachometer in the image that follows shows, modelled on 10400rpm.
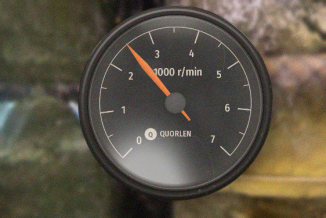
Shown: 2500rpm
